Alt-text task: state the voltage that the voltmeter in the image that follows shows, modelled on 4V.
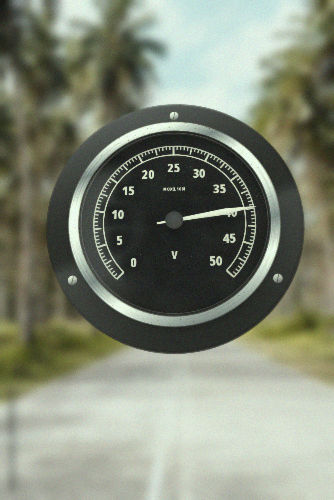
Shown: 40V
